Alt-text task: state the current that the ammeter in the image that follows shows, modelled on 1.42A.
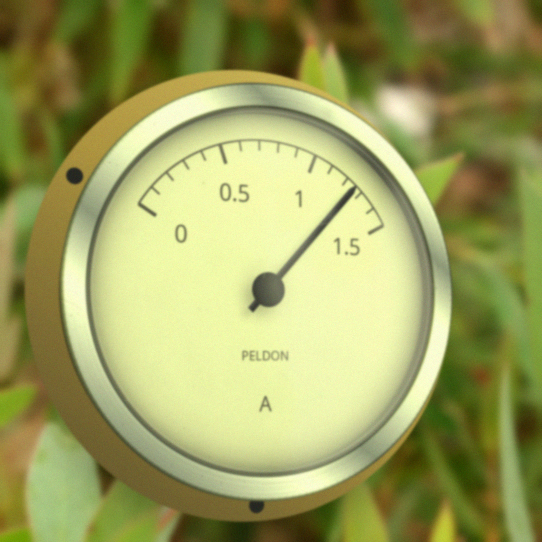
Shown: 1.25A
